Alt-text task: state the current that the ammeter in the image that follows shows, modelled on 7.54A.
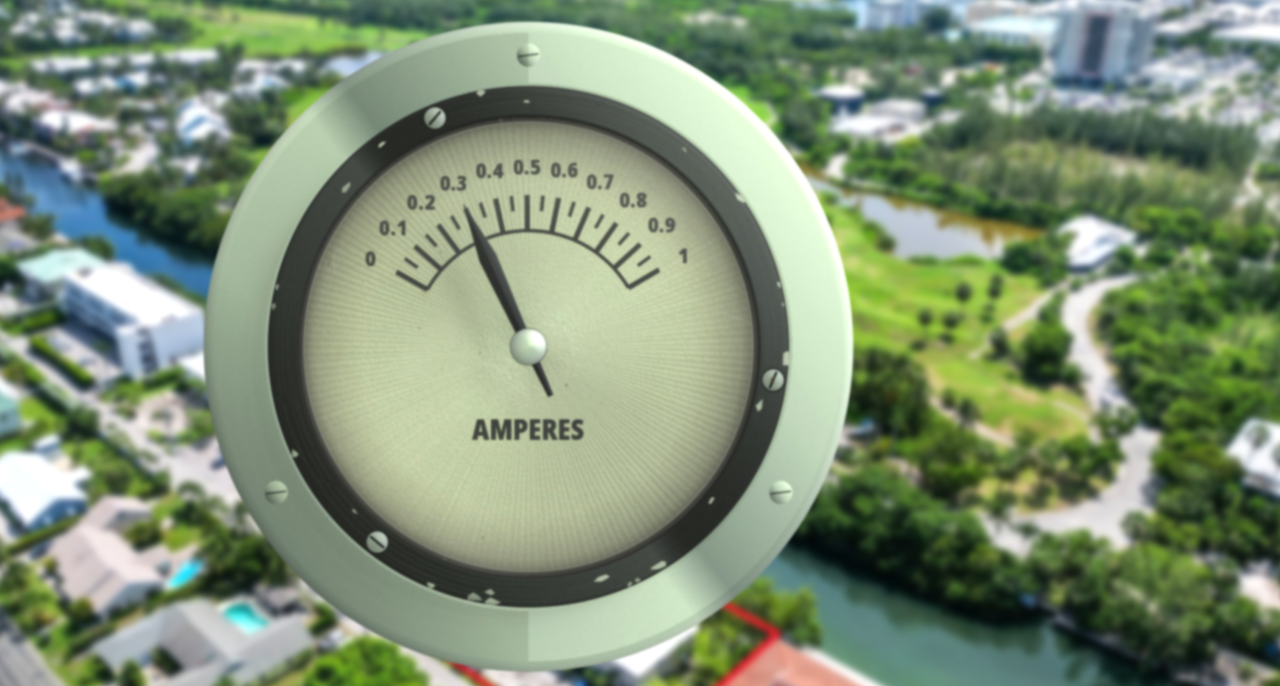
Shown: 0.3A
